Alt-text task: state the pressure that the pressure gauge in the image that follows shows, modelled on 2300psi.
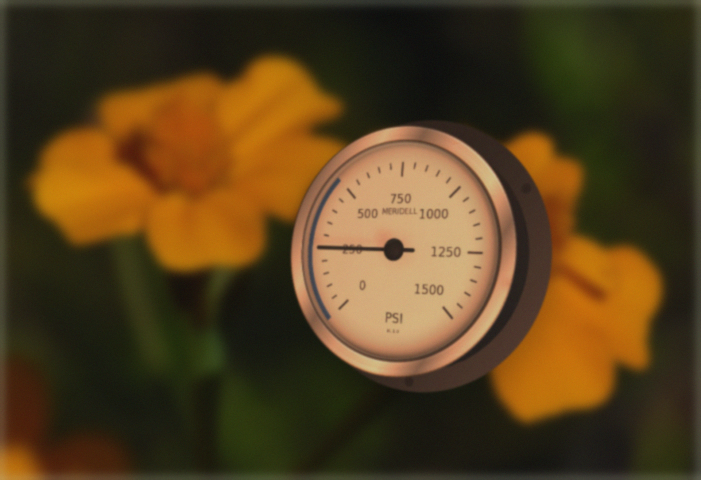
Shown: 250psi
